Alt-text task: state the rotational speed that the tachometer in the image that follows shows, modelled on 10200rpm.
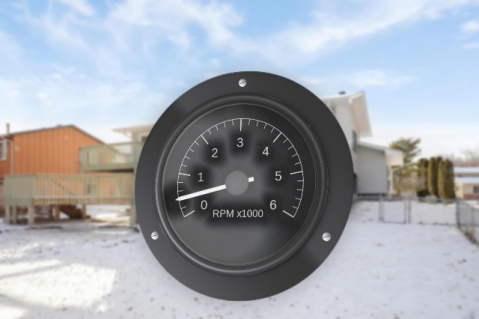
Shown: 400rpm
